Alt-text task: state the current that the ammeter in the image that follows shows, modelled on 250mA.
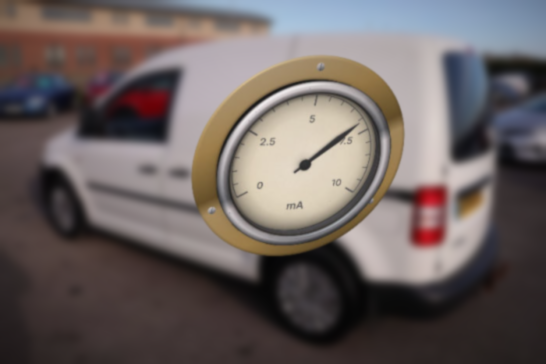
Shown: 7mA
